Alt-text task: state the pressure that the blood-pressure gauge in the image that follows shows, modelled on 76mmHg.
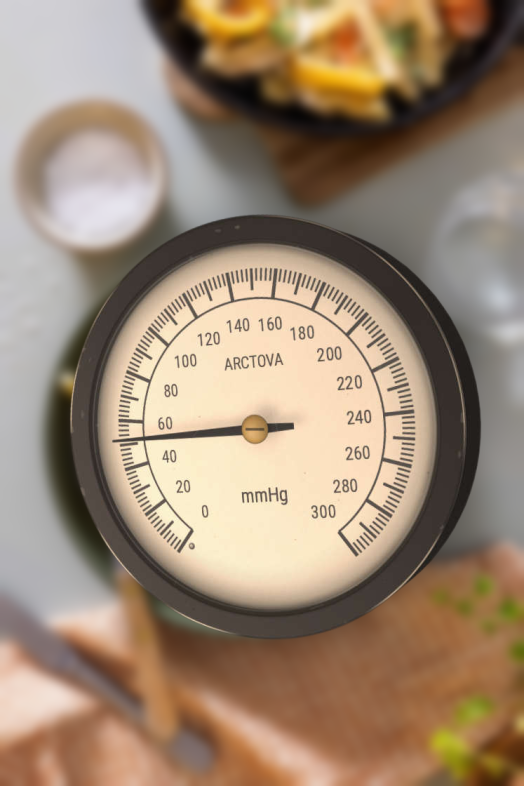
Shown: 52mmHg
